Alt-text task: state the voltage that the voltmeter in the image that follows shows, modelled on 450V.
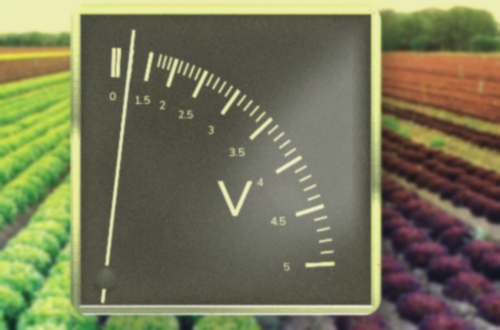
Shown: 1V
